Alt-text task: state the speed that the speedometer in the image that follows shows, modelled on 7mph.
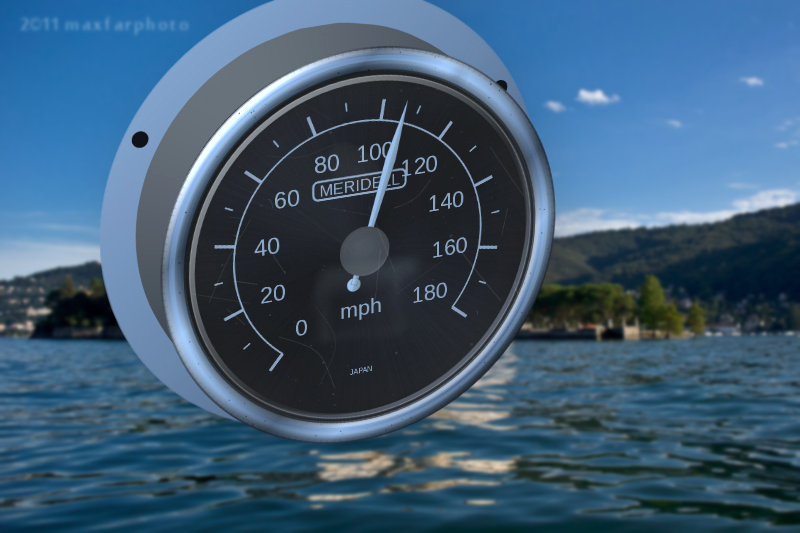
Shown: 105mph
